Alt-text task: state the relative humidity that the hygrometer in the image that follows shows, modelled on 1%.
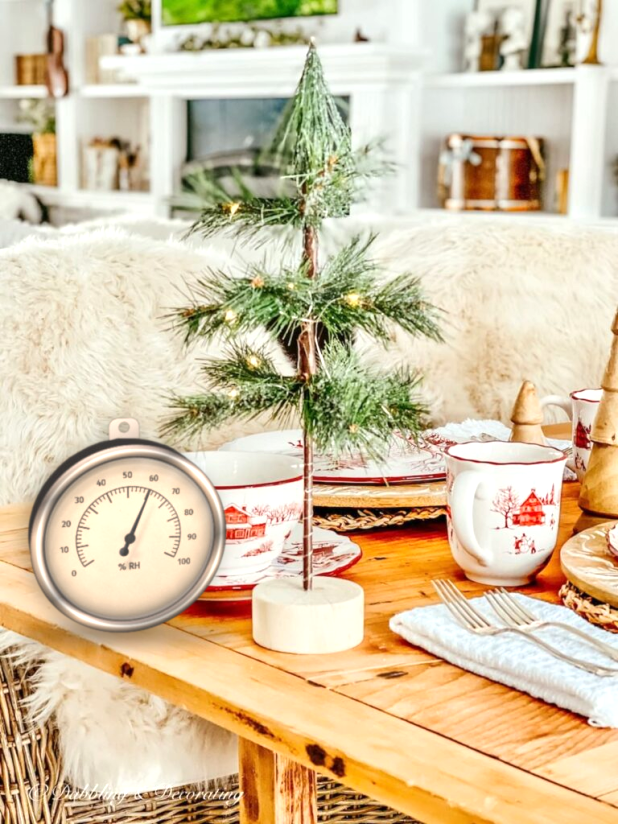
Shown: 60%
